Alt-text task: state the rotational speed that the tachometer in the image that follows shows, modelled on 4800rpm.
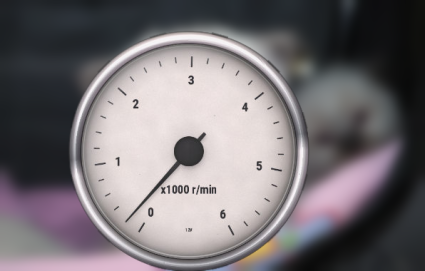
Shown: 200rpm
